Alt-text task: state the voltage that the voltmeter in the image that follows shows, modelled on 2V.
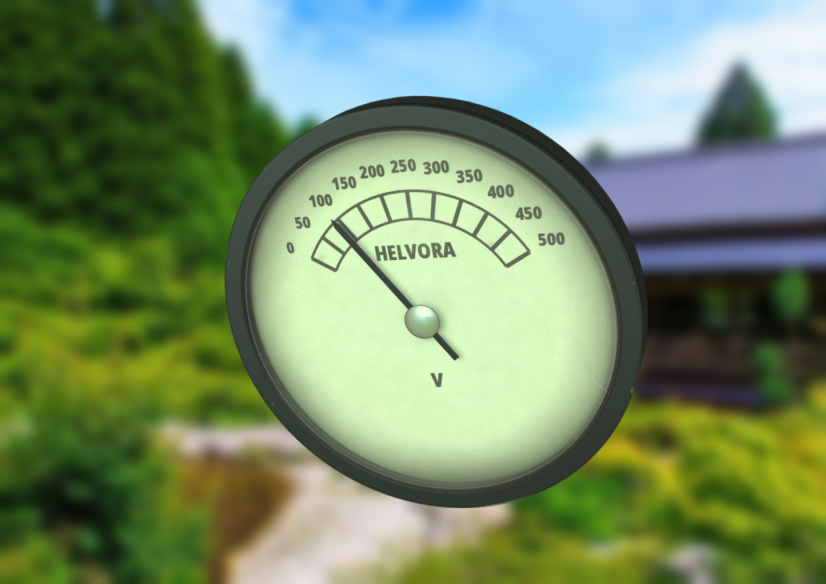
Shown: 100V
